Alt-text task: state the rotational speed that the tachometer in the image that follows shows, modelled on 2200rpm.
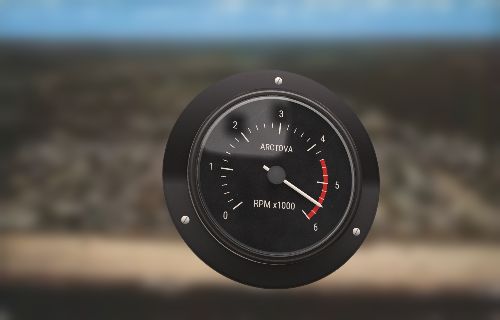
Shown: 5600rpm
